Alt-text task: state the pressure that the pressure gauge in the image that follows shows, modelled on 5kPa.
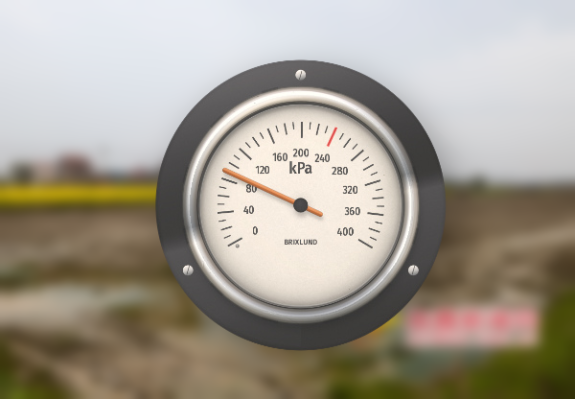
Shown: 90kPa
